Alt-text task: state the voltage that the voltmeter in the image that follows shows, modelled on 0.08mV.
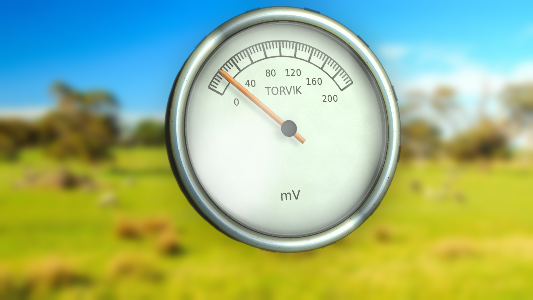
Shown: 20mV
